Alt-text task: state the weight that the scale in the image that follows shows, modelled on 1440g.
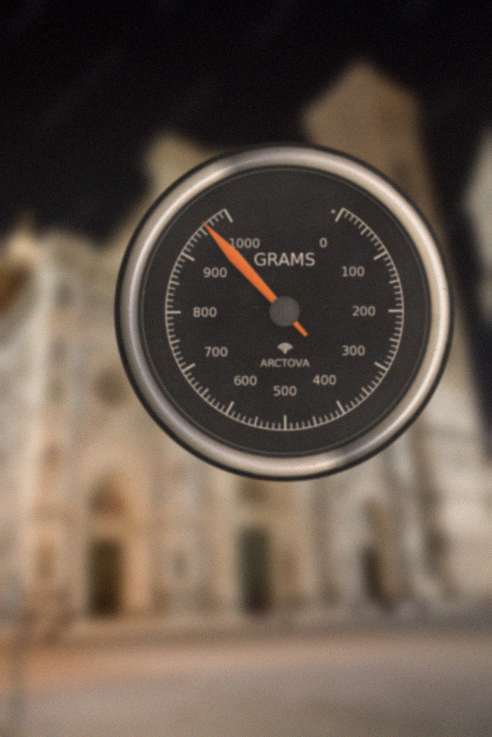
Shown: 960g
